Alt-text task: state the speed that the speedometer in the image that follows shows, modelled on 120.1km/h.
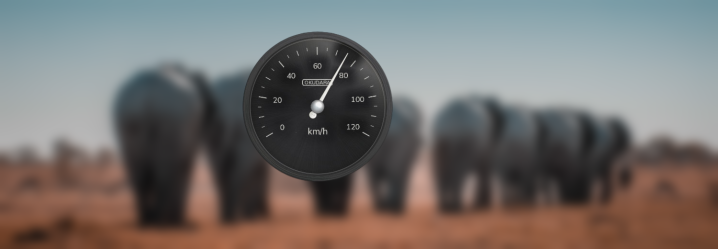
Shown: 75km/h
